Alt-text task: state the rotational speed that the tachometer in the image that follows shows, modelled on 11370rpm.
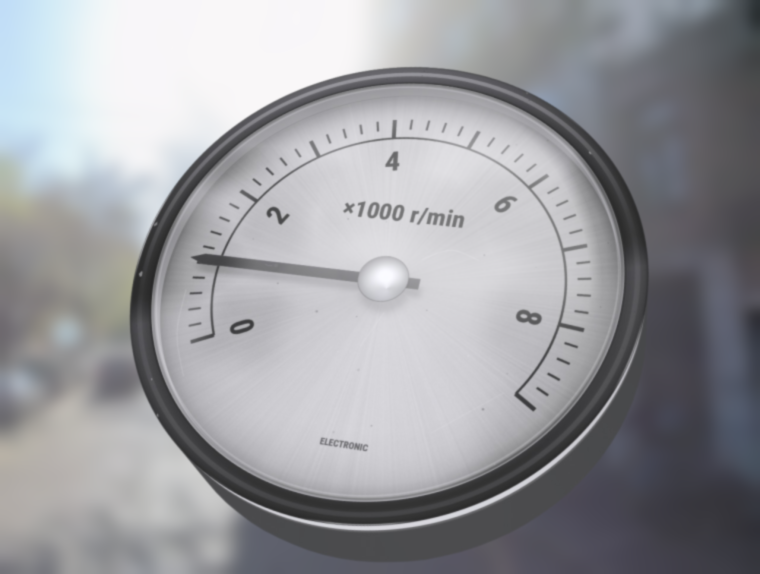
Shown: 1000rpm
